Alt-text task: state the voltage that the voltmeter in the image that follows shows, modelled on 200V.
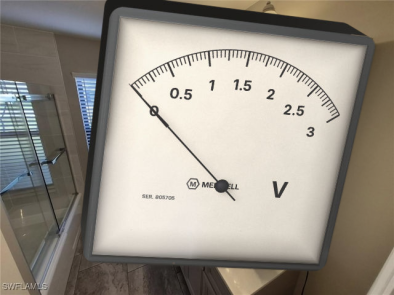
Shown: 0V
